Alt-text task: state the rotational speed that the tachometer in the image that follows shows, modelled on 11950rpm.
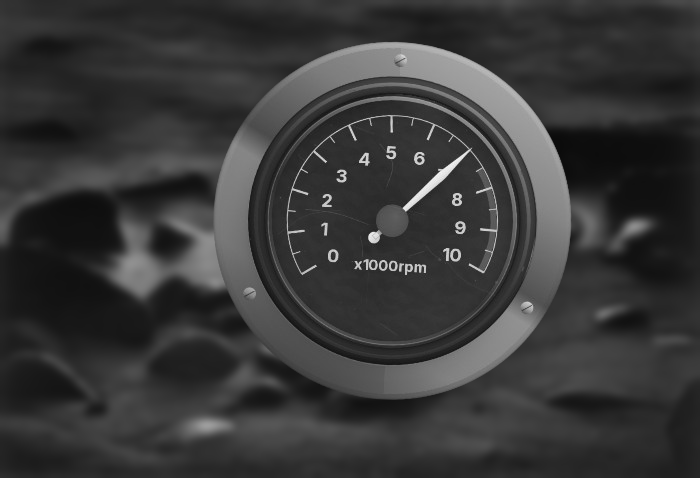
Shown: 7000rpm
